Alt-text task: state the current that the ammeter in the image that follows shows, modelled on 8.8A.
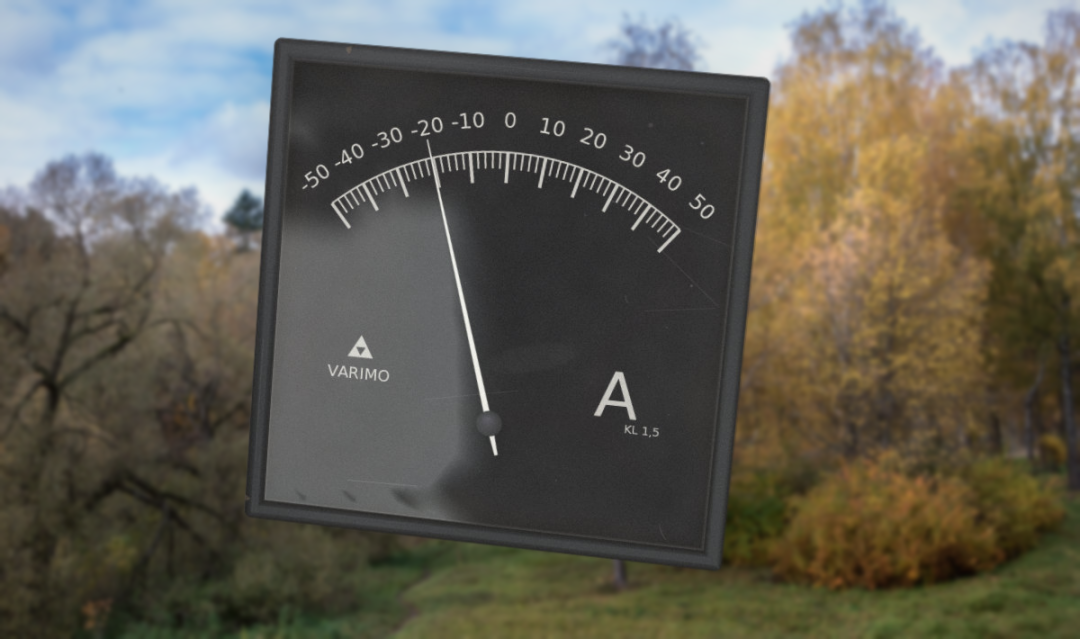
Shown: -20A
